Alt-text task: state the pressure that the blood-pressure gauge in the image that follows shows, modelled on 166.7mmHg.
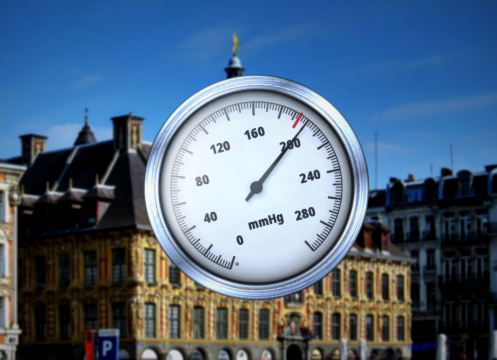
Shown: 200mmHg
